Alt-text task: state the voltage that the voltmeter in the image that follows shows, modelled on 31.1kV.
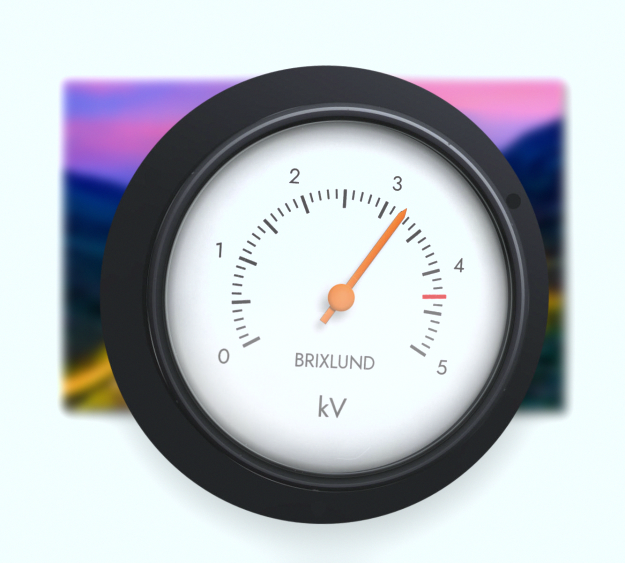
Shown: 3.2kV
